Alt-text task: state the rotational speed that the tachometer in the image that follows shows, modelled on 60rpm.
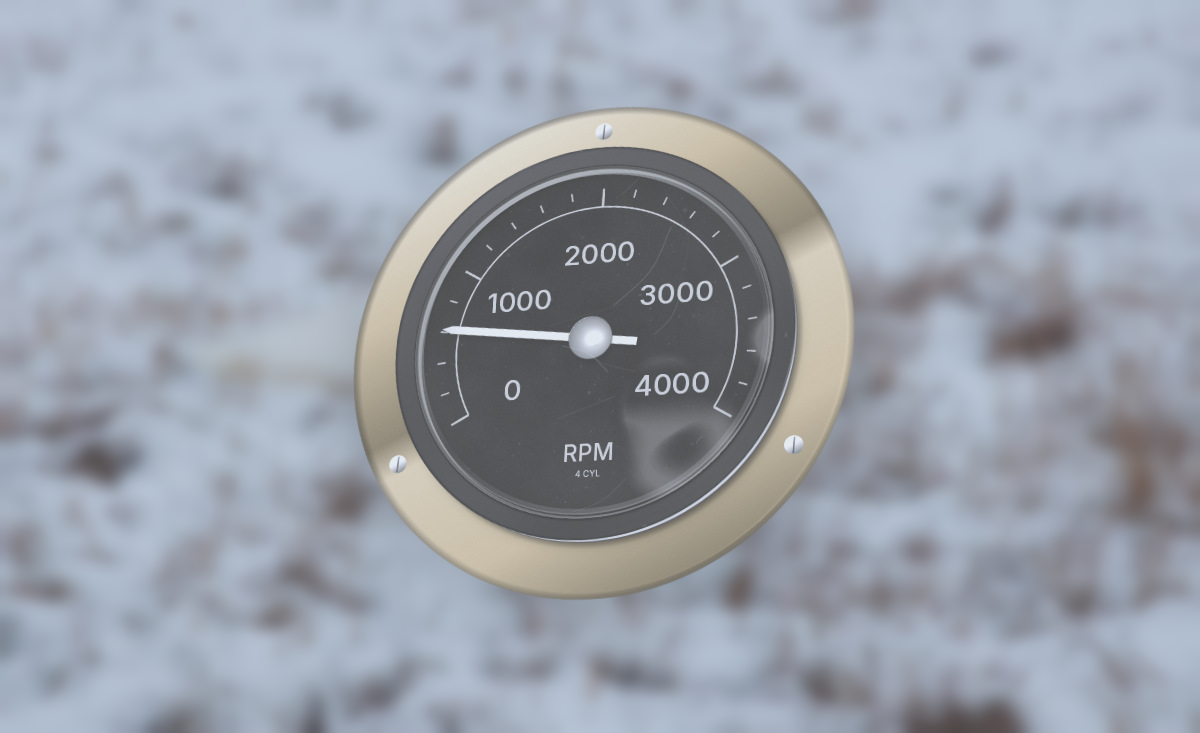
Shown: 600rpm
